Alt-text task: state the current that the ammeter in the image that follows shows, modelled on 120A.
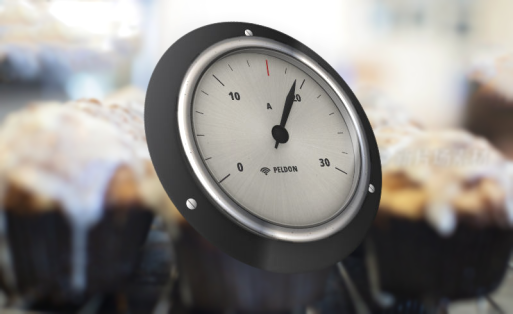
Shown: 19A
